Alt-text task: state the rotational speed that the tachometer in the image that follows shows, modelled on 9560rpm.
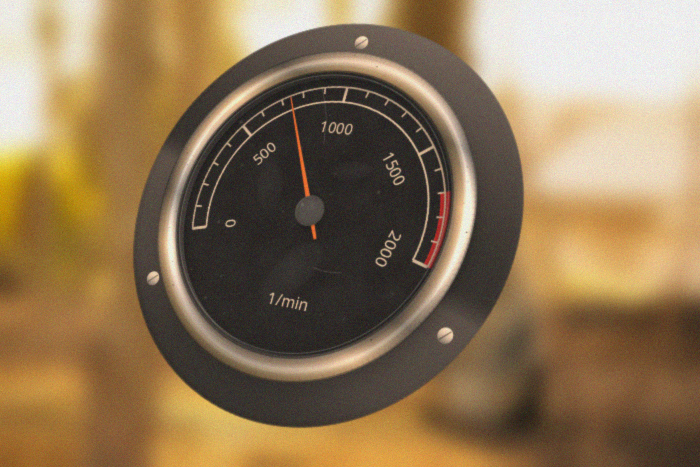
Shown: 750rpm
